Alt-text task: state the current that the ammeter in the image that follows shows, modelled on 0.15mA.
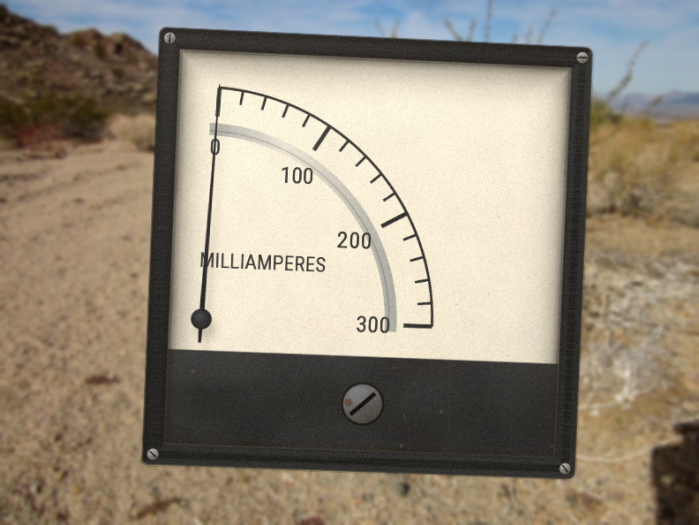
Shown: 0mA
